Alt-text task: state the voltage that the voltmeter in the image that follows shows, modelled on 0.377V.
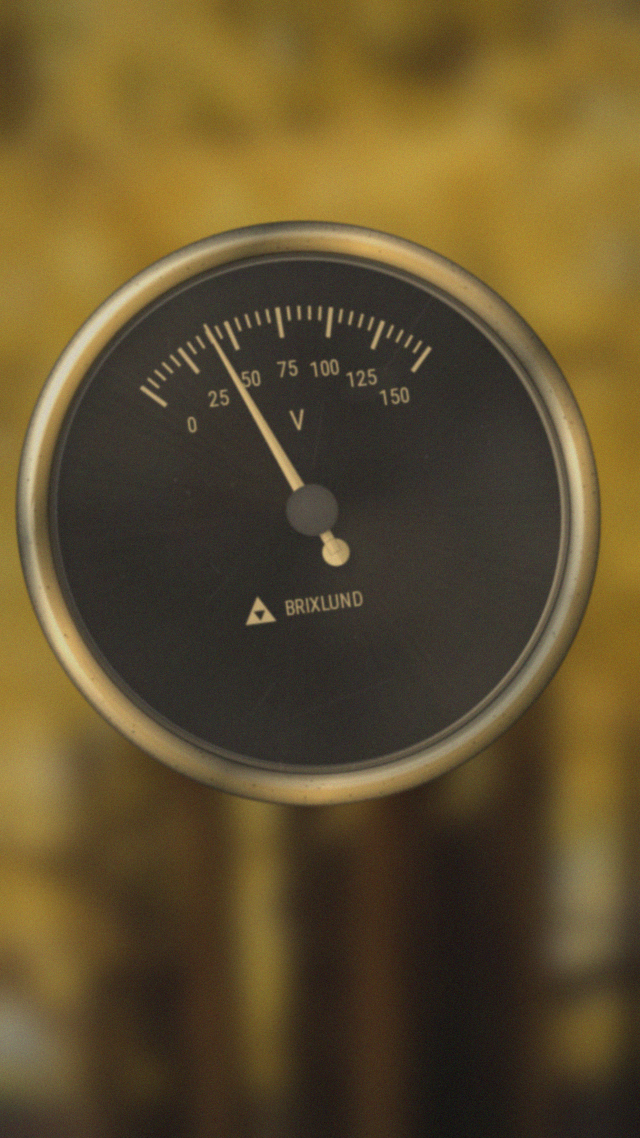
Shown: 40V
